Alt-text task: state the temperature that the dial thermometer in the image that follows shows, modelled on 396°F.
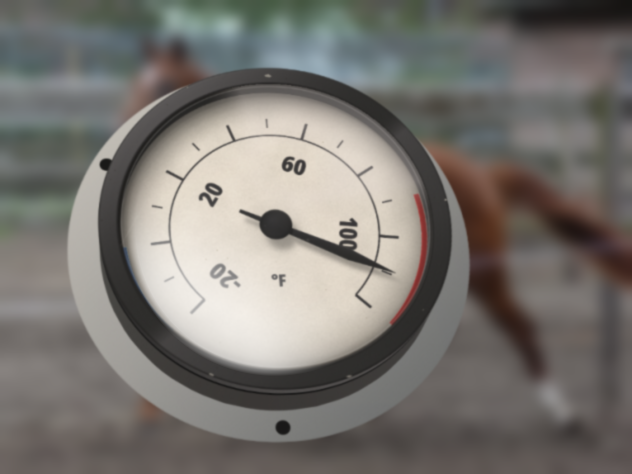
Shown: 110°F
